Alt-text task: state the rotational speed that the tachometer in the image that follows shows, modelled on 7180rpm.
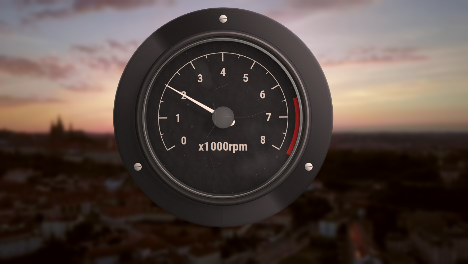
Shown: 2000rpm
